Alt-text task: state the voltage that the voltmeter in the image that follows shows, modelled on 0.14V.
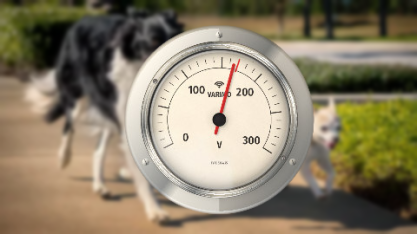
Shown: 165V
